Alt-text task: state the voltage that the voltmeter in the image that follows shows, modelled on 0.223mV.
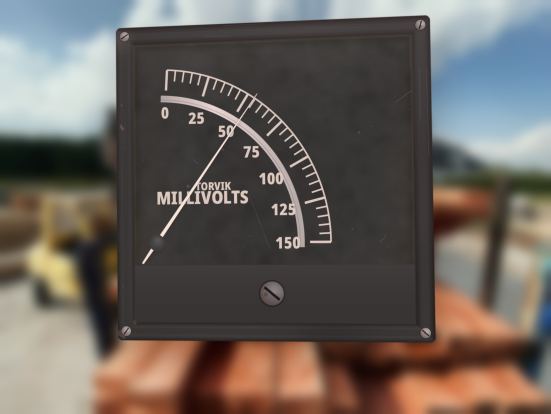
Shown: 55mV
